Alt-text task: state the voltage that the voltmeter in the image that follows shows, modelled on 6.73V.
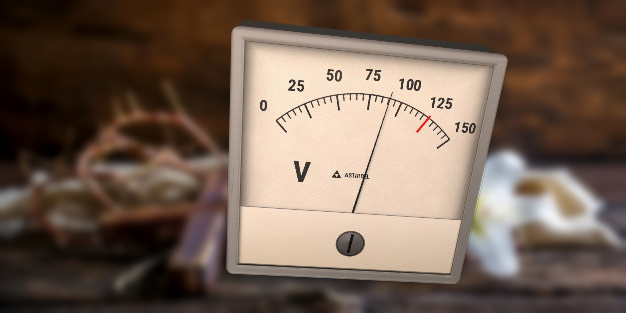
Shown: 90V
